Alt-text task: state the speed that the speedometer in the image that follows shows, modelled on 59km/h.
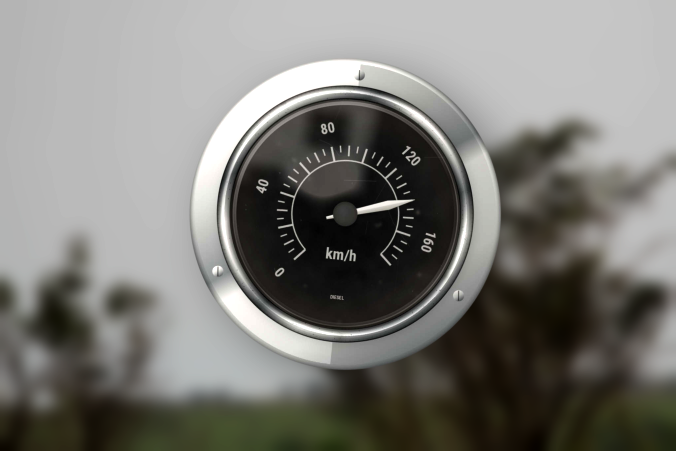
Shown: 140km/h
